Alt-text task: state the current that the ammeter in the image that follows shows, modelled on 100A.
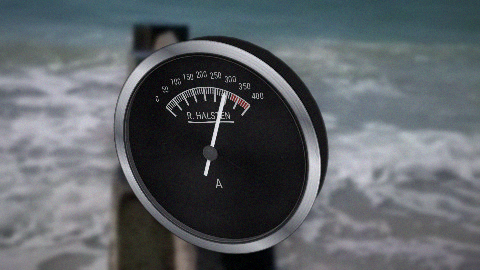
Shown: 300A
